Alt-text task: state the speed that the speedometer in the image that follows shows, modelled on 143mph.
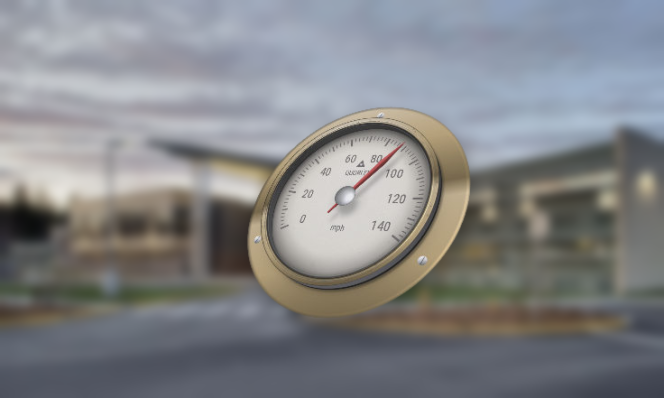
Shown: 90mph
